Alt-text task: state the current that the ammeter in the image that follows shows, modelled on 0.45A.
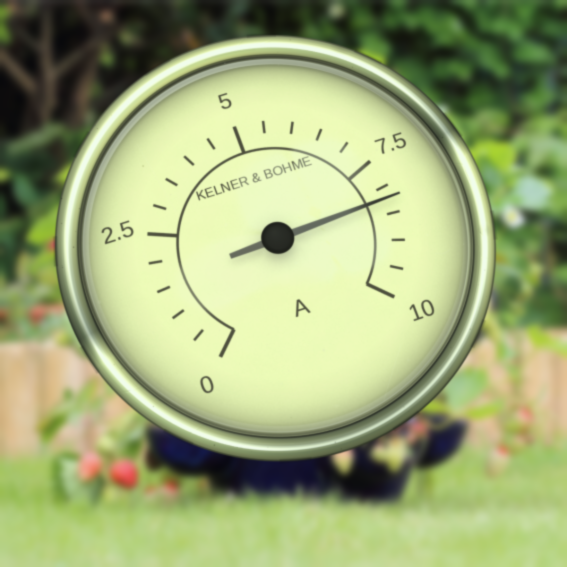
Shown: 8.25A
